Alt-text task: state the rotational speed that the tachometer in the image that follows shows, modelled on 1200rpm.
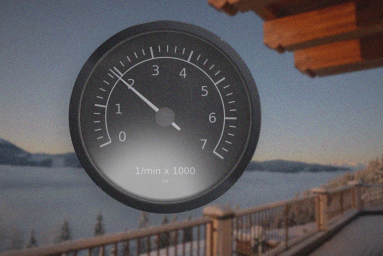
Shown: 1900rpm
